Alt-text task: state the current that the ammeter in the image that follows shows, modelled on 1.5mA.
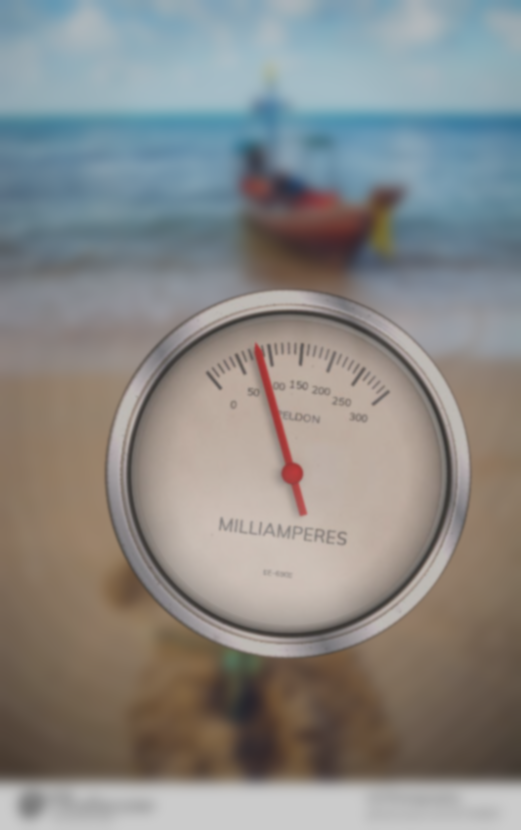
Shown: 80mA
